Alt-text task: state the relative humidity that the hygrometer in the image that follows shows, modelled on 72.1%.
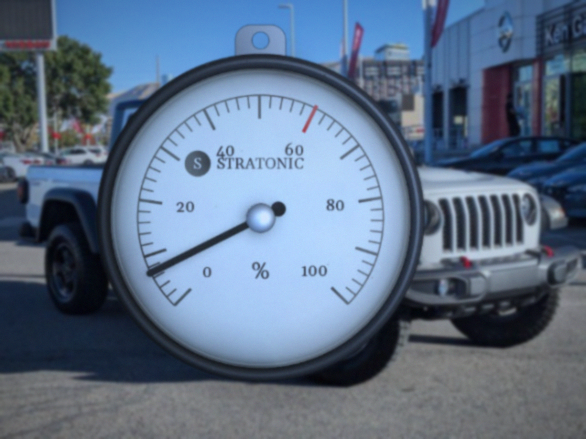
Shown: 7%
